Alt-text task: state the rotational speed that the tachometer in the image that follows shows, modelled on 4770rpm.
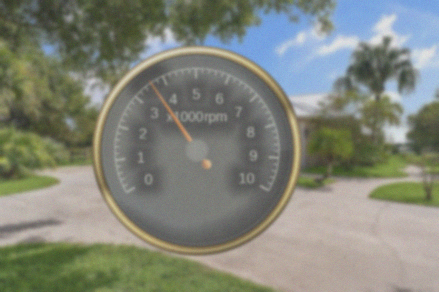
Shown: 3600rpm
